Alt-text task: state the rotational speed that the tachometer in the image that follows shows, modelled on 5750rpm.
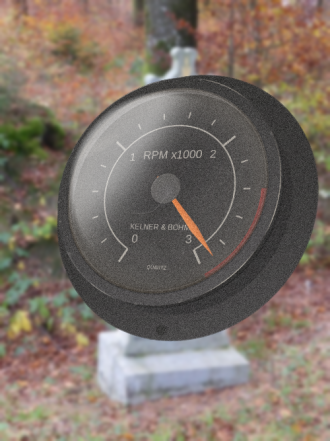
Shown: 2900rpm
